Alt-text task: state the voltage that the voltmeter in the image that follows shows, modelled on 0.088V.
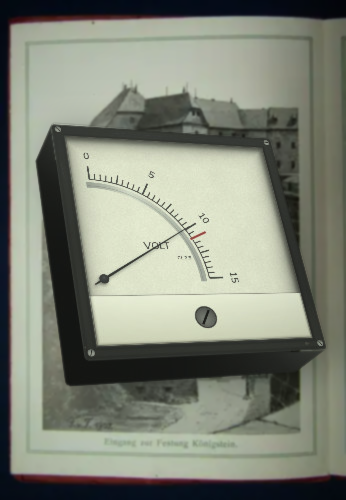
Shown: 10V
